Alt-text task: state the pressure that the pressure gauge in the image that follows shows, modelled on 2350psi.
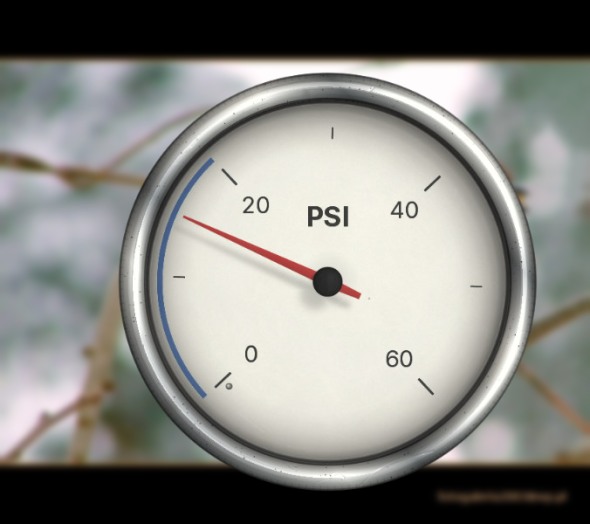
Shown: 15psi
